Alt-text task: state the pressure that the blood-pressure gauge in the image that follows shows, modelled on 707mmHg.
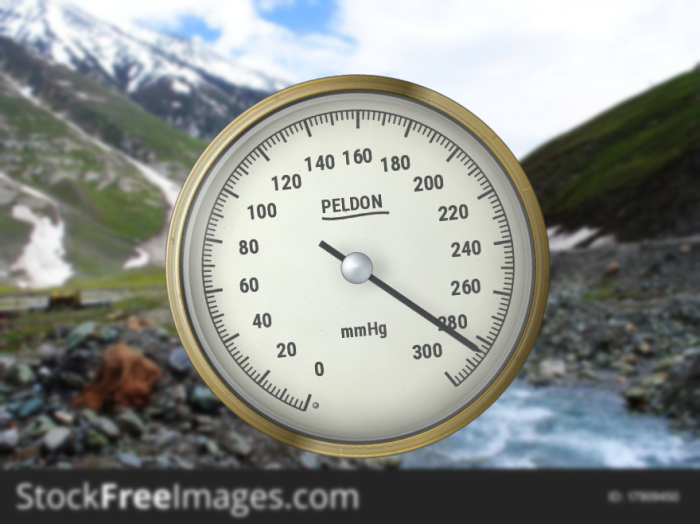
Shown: 284mmHg
